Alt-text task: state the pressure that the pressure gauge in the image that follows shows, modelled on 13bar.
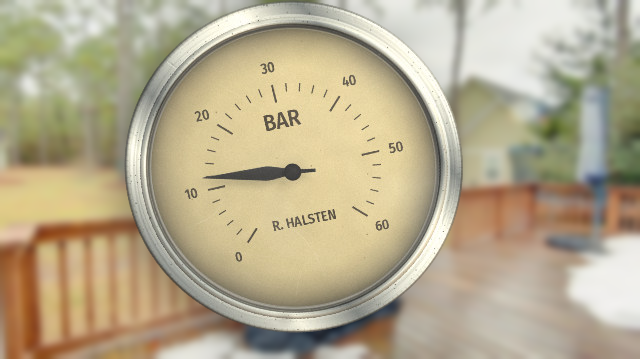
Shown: 12bar
